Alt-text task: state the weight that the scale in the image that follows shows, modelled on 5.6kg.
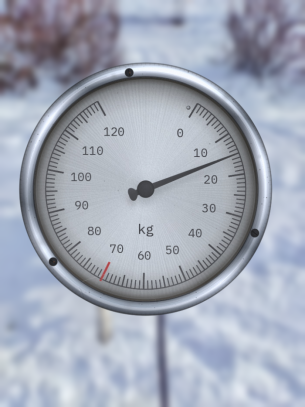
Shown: 15kg
